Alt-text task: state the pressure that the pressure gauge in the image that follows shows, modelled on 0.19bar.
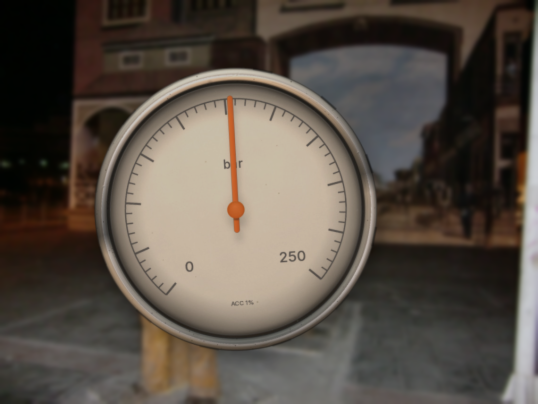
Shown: 127.5bar
